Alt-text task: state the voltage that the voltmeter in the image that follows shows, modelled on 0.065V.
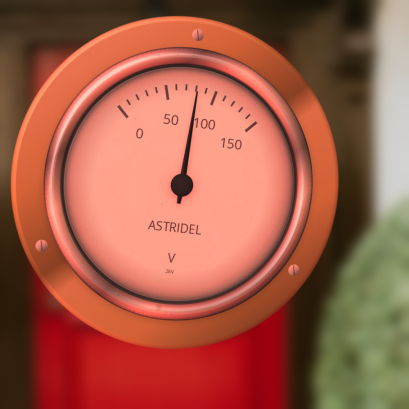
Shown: 80V
